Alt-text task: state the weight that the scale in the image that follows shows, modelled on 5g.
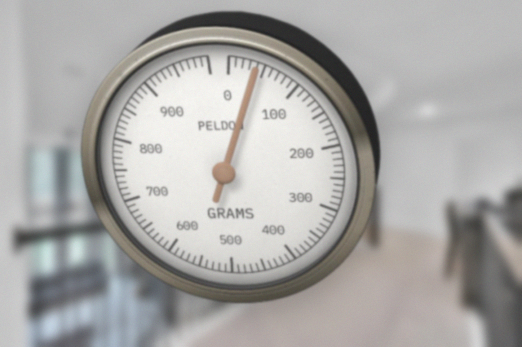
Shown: 40g
